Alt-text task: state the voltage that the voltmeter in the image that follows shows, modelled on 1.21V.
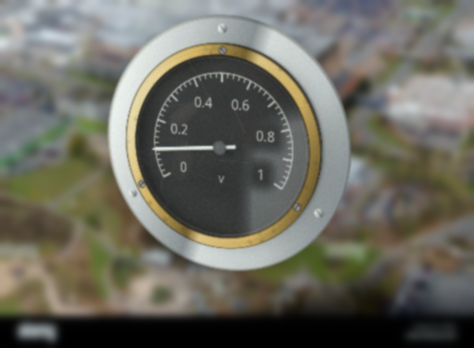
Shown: 0.1V
